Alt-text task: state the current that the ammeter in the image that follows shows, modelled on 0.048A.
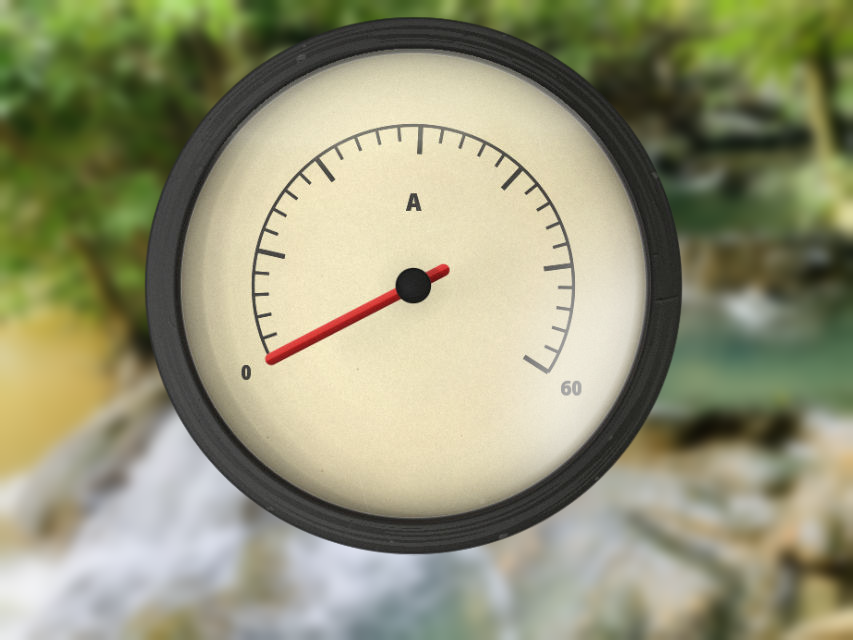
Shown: 0A
